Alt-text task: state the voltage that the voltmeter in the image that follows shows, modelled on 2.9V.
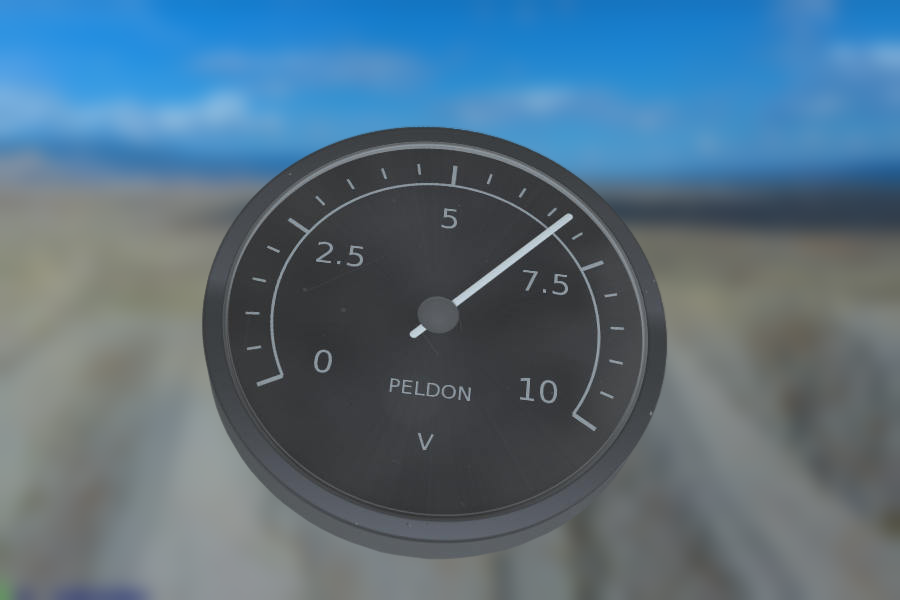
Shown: 6.75V
